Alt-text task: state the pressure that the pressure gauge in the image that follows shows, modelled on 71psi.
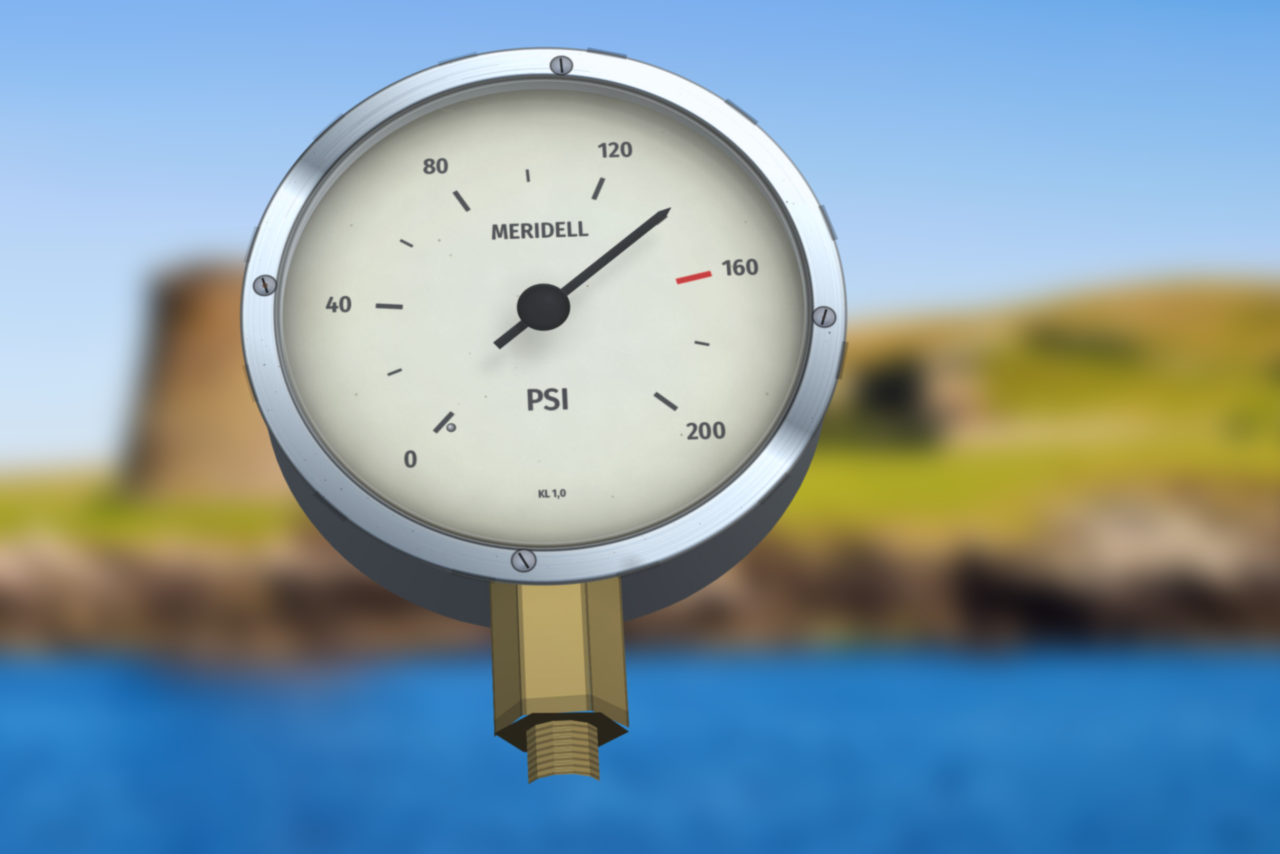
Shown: 140psi
